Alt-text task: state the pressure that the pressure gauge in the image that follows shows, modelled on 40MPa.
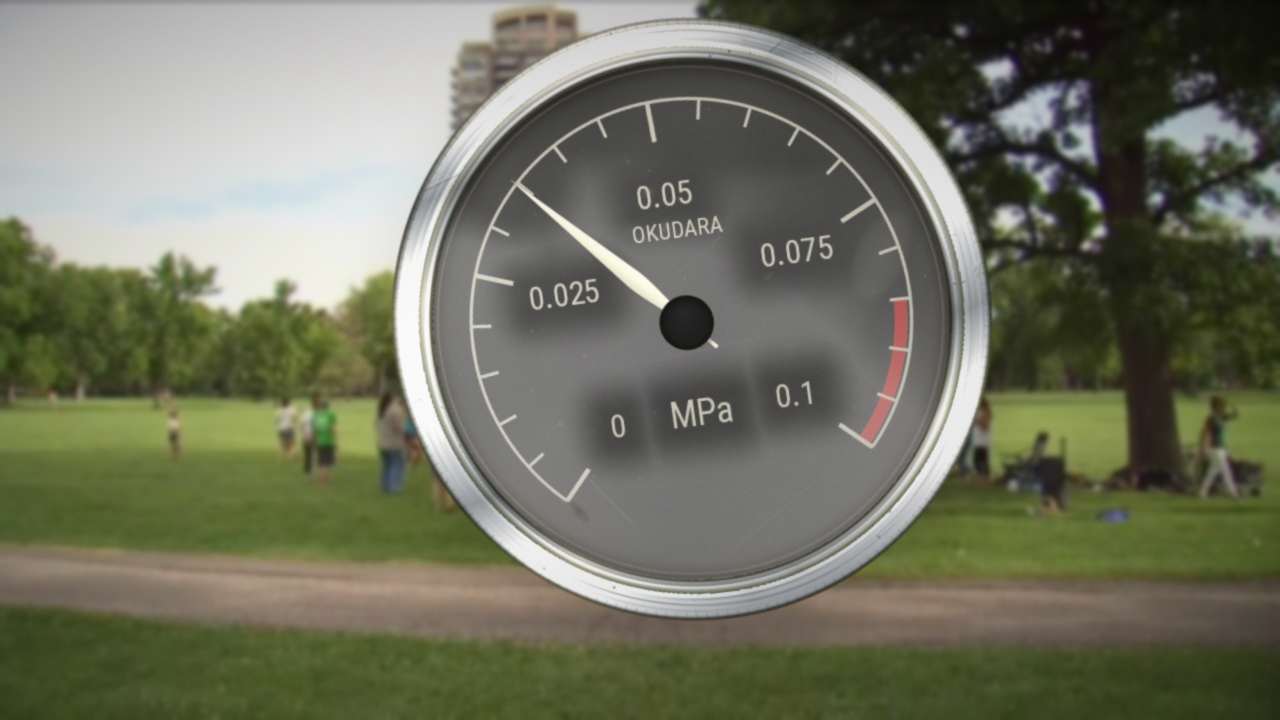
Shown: 0.035MPa
